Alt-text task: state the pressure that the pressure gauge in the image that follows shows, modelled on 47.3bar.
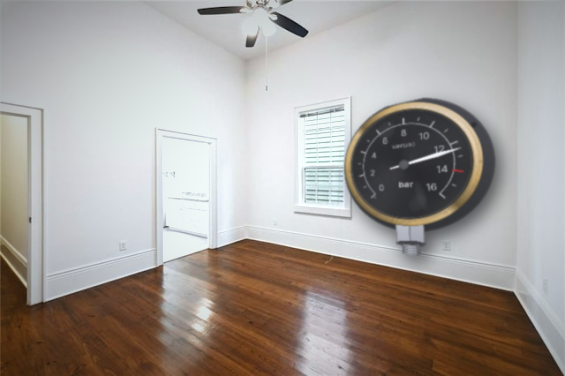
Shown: 12.5bar
